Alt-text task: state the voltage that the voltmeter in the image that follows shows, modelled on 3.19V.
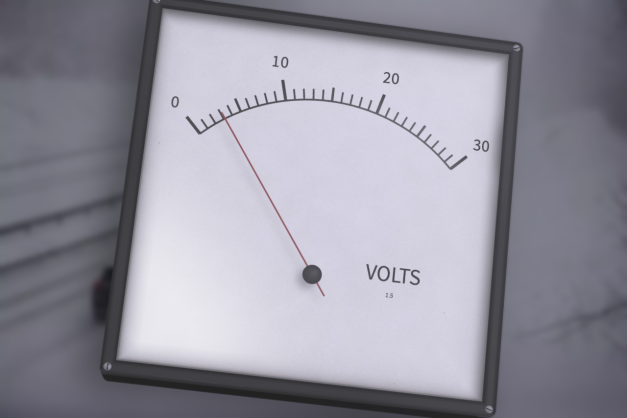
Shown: 3V
